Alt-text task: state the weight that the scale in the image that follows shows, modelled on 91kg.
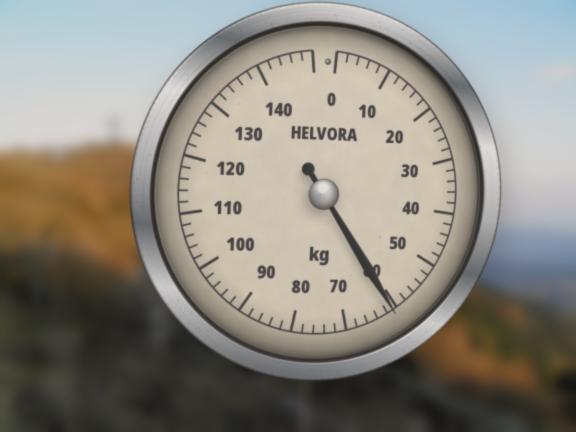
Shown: 61kg
